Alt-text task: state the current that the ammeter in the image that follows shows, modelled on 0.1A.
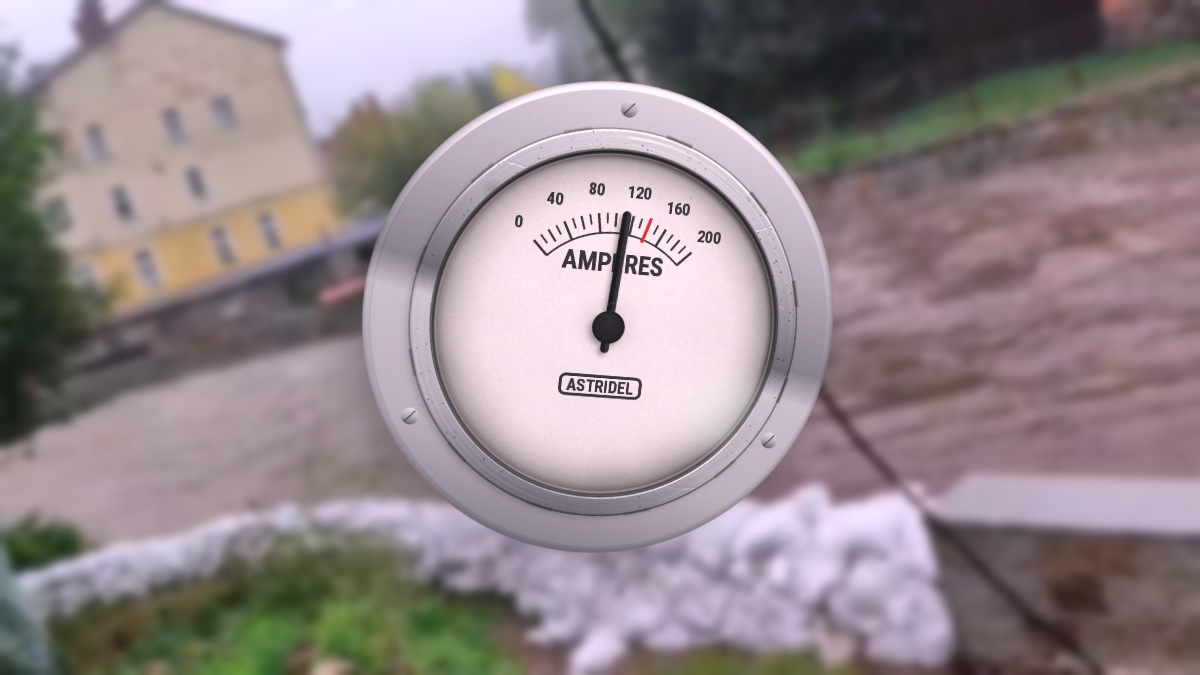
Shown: 110A
